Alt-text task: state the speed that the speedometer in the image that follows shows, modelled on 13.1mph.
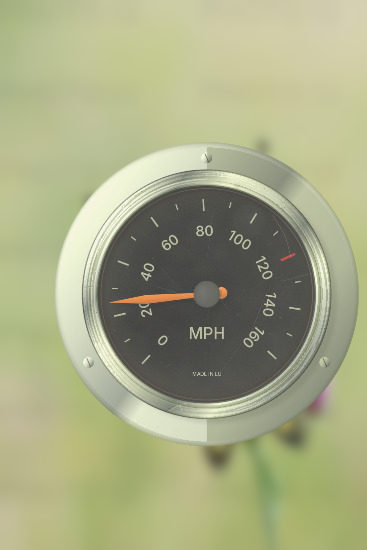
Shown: 25mph
